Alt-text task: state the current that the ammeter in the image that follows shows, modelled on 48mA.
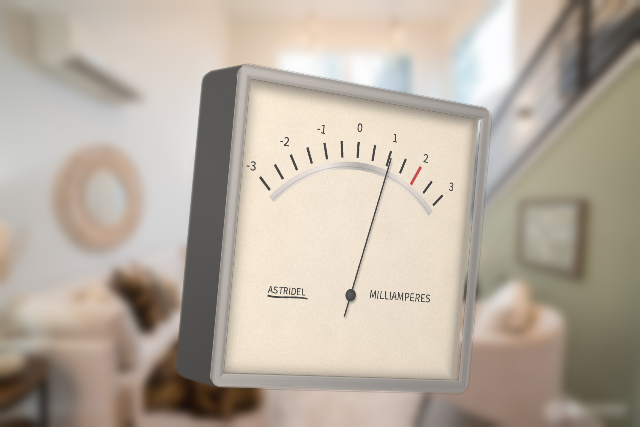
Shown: 1mA
